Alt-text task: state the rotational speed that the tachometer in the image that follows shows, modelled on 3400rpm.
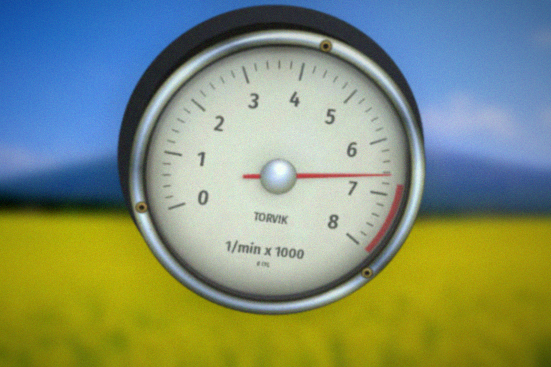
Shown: 6600rpm
